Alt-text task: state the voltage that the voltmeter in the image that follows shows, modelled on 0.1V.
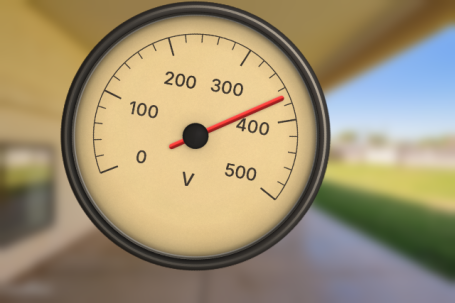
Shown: 370V
